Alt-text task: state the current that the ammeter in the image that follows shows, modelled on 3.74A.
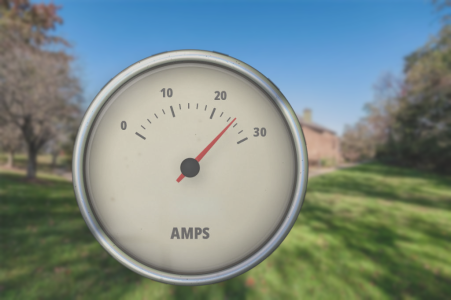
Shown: 25A
